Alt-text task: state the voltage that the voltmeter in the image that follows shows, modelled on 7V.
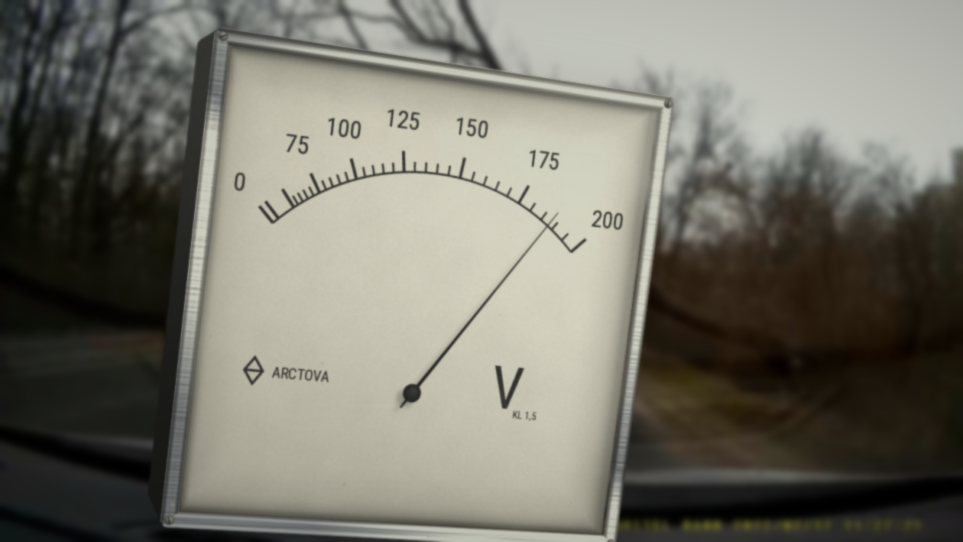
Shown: 187.5V
